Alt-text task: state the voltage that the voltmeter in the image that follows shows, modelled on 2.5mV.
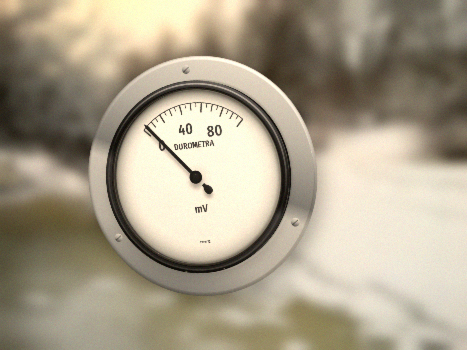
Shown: 5mV
